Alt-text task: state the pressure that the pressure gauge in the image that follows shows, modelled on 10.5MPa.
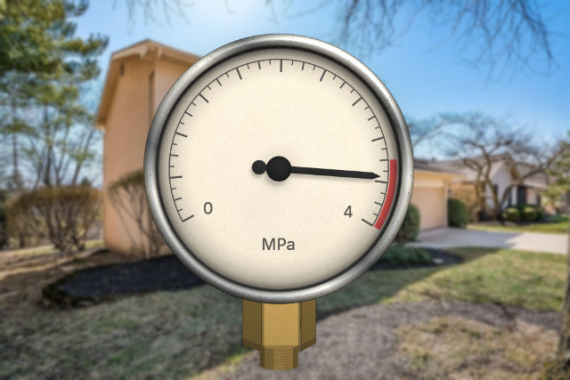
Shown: 3.55MPa
